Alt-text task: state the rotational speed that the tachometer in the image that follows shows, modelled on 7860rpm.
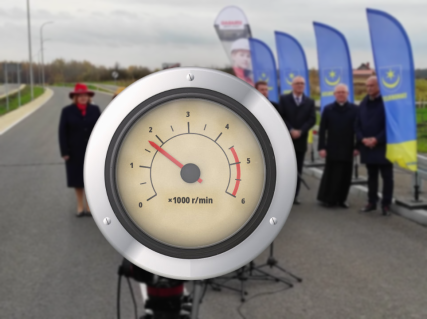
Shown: 1750rpm
